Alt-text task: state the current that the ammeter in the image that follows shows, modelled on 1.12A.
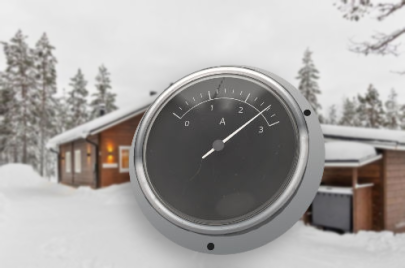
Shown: 2.6A
